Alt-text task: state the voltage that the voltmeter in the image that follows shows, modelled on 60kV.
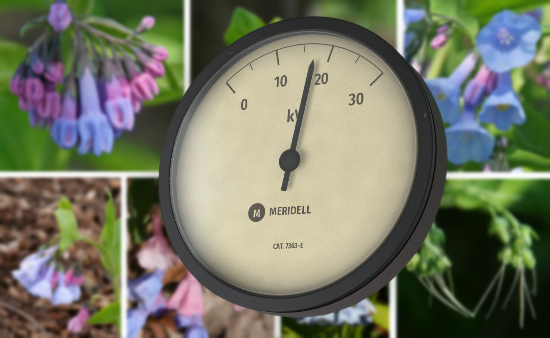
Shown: 17.5kV
